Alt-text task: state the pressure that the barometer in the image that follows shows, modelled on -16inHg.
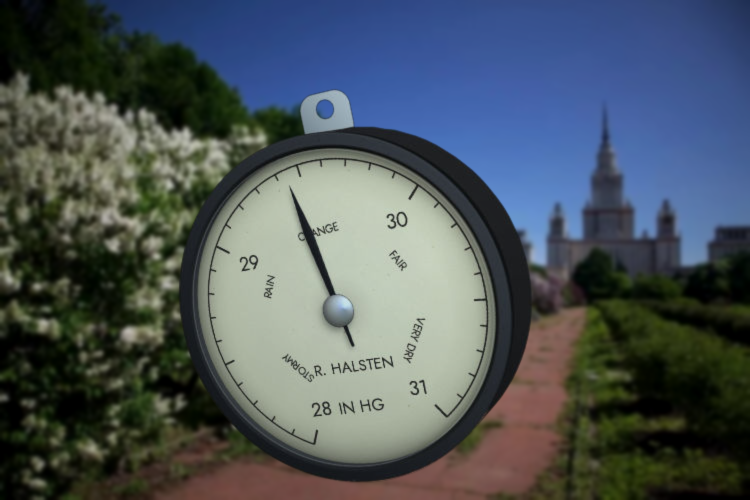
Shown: 29.45inHg
